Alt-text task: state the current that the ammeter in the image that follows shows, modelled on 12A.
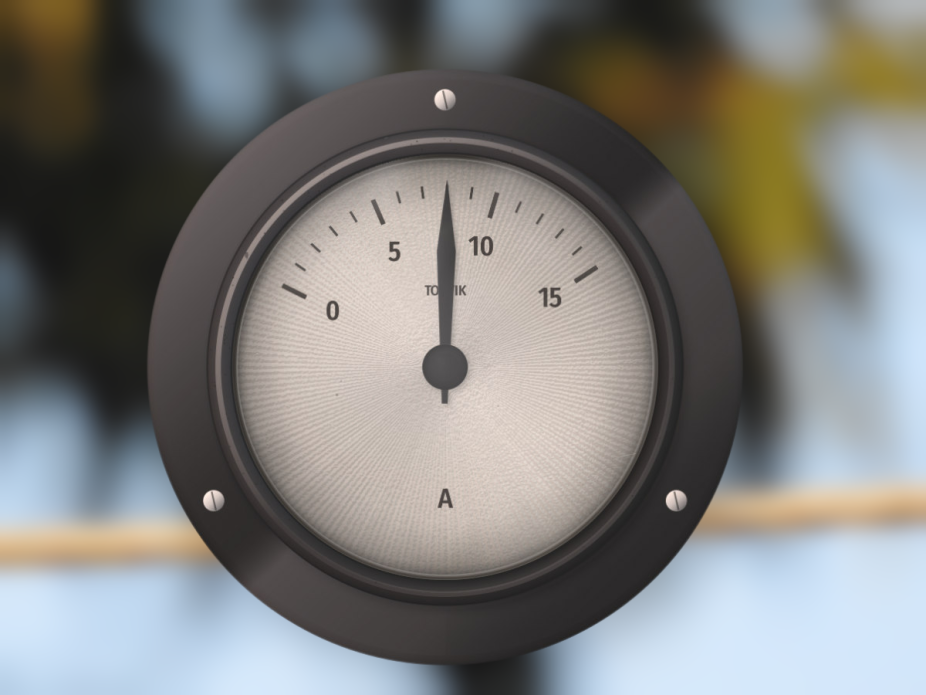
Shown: 8A
